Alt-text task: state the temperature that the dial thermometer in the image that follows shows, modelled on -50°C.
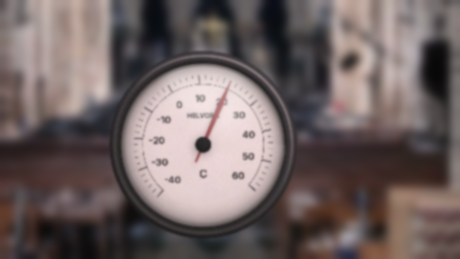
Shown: 20°C
